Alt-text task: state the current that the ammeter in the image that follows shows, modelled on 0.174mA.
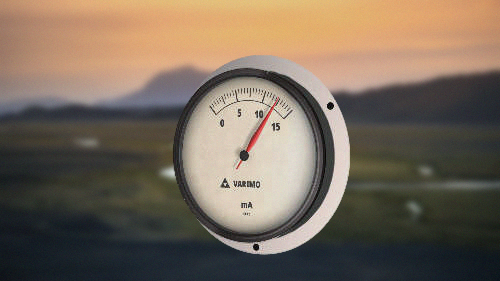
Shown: 12.5mA
